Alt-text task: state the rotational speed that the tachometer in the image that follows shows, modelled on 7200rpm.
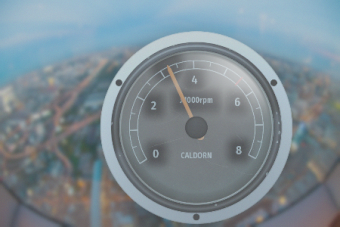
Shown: 3250rpm
